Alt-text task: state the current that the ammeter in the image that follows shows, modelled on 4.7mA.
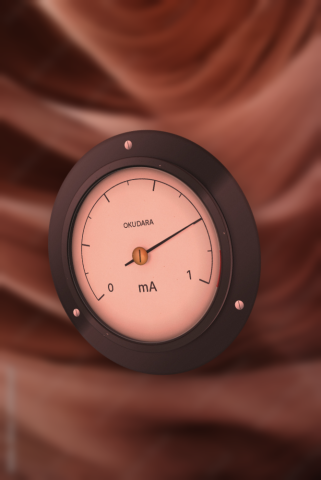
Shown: 0.8mA
